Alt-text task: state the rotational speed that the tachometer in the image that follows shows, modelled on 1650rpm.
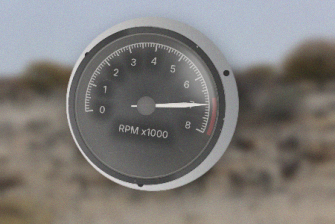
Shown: 7000rpm
